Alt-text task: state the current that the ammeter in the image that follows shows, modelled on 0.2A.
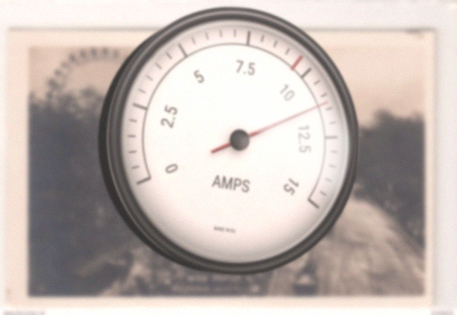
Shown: 11.25A
